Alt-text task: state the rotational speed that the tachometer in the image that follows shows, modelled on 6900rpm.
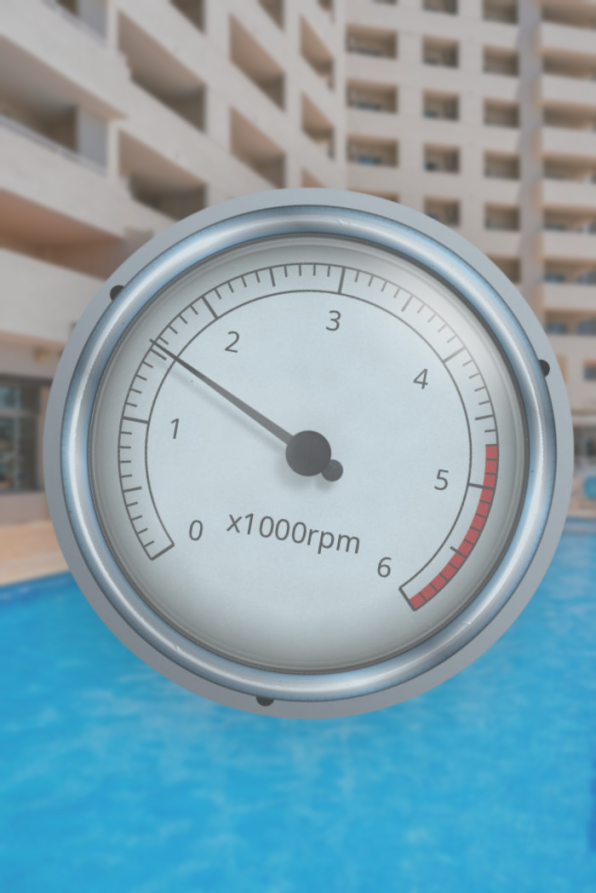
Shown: 1550rpm
